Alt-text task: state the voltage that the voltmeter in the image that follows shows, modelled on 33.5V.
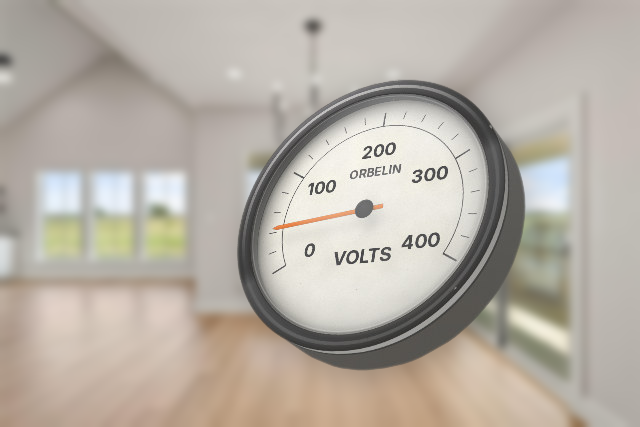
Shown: 40V
